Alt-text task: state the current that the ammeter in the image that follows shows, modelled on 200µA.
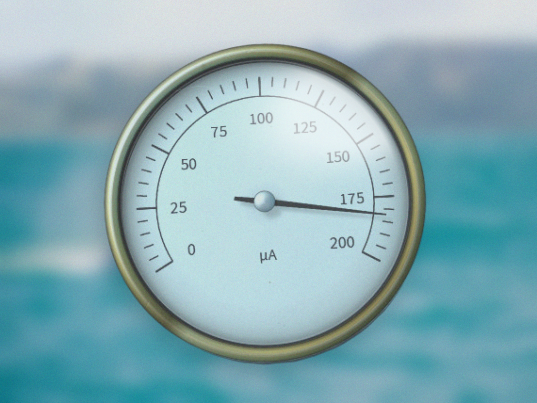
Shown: 182.5µA
